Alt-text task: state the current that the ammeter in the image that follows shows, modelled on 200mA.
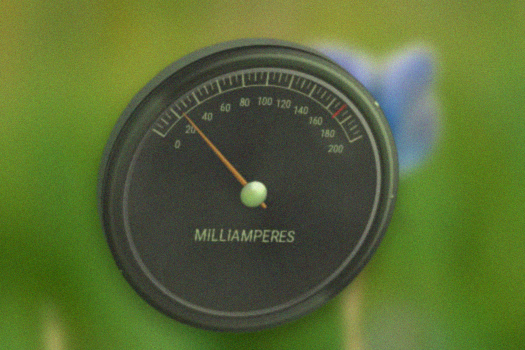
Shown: 25mA
